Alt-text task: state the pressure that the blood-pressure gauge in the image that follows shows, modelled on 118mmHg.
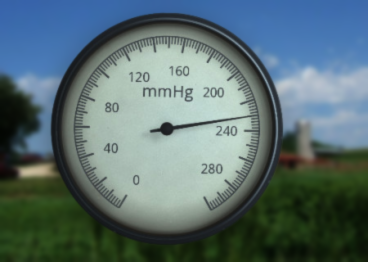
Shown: 230mmHg
